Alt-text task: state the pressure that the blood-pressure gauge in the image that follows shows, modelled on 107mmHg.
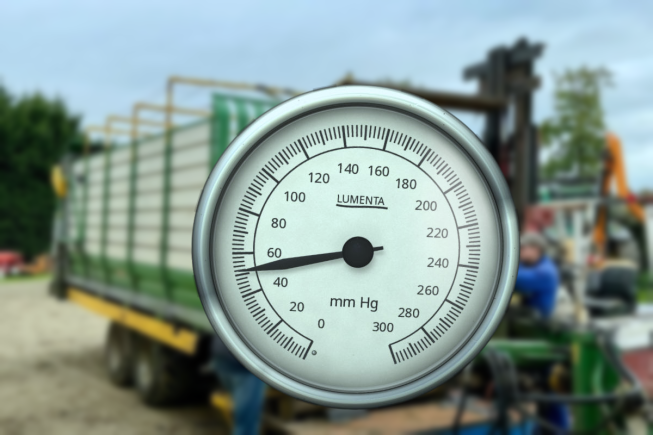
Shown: 52mmHg
